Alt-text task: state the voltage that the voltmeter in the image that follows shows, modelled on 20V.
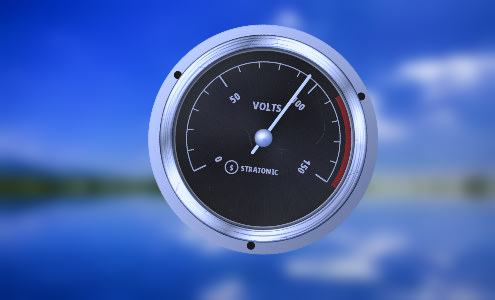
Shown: 95V
